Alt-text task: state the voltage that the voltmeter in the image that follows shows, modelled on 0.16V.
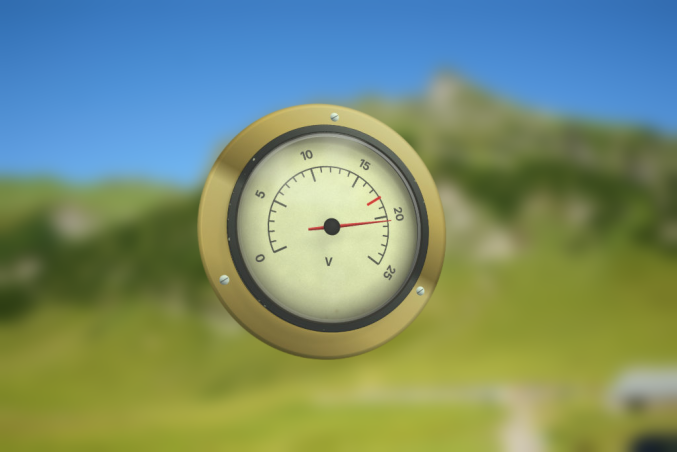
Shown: 20.5V
